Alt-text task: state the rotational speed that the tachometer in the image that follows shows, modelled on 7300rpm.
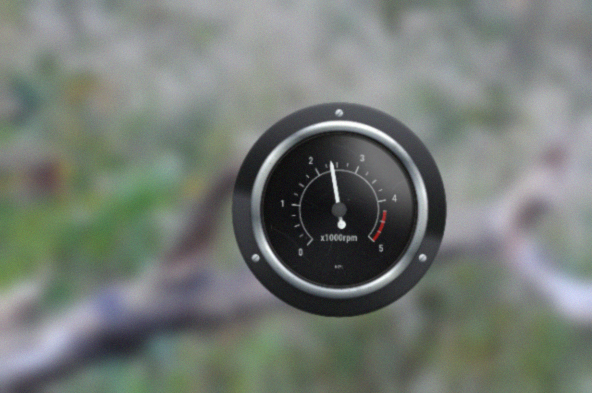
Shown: 2375rpm
